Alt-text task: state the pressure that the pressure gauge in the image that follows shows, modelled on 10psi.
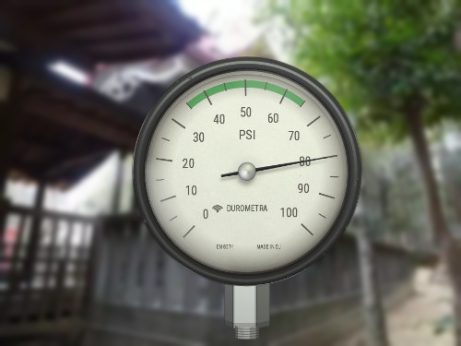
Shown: 80psi
